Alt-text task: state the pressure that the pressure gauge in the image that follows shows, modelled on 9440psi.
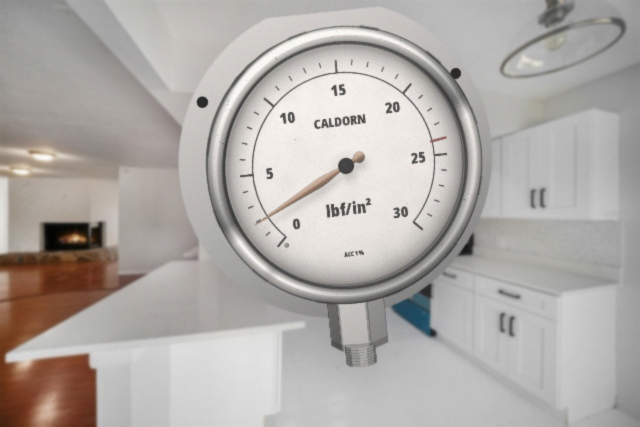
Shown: 2psi
